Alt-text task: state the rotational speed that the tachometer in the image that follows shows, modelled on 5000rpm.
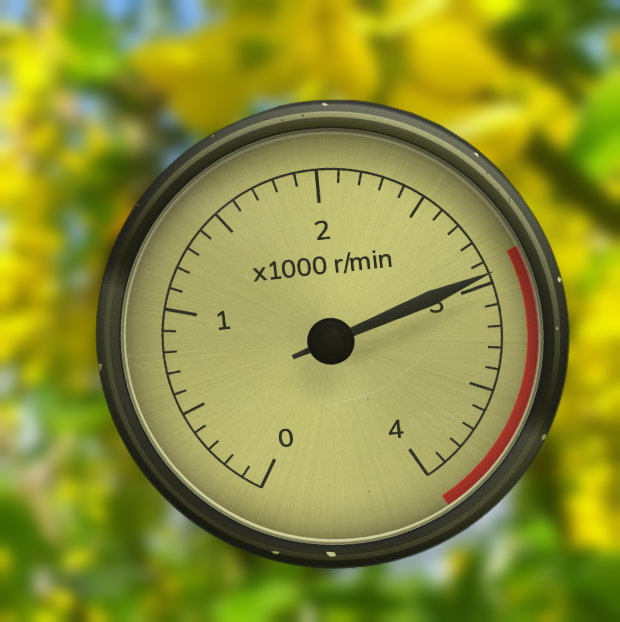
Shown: 2950rpm
